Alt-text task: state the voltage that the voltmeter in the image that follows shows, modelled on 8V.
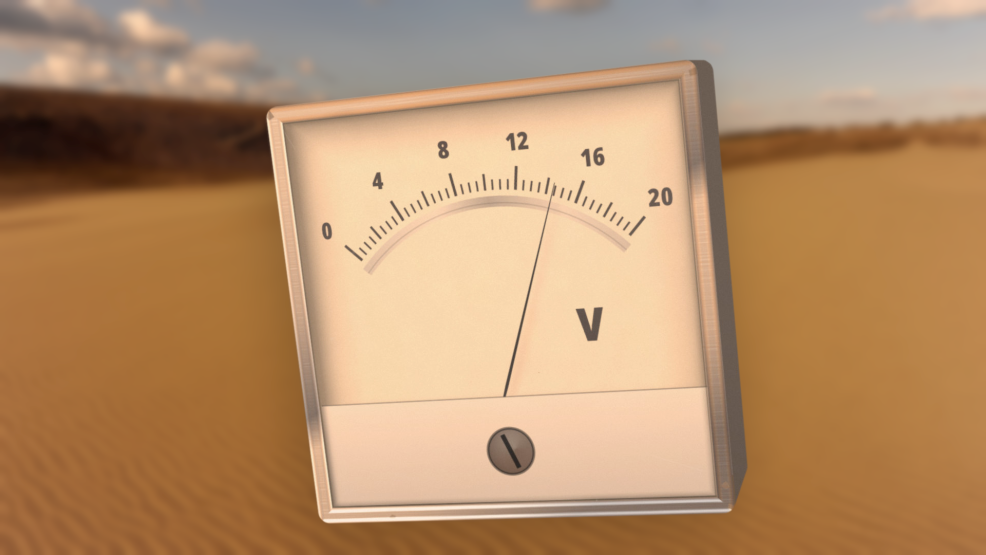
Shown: 14.5V
